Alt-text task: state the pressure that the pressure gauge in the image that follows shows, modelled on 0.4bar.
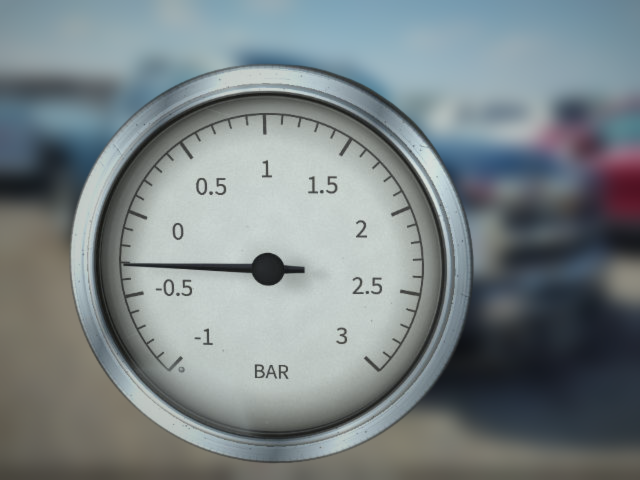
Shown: -0.3bar
